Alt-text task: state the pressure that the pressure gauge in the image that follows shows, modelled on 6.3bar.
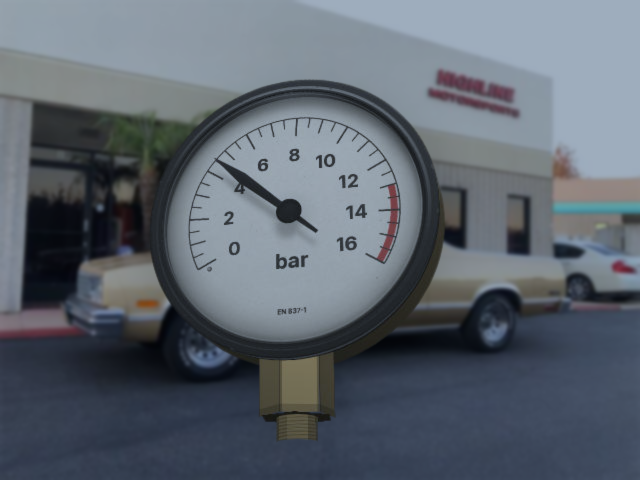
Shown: 4.5bar
